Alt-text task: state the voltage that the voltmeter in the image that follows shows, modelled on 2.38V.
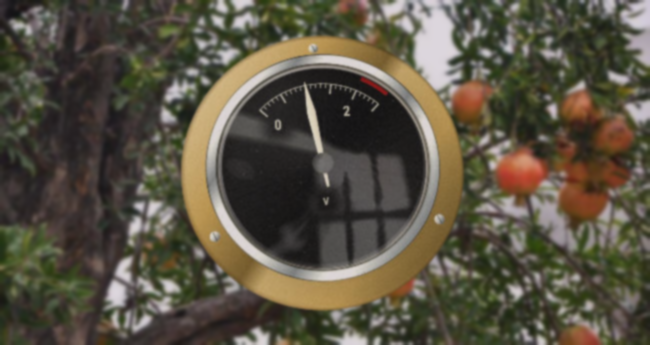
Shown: 1V
